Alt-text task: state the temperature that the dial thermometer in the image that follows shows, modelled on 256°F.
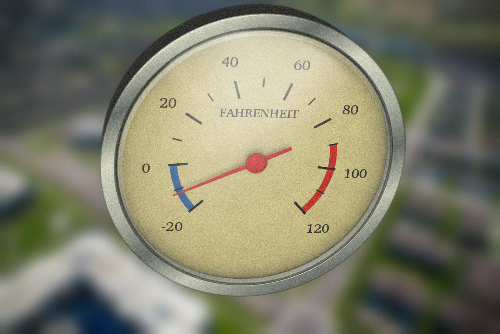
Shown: -10°F
